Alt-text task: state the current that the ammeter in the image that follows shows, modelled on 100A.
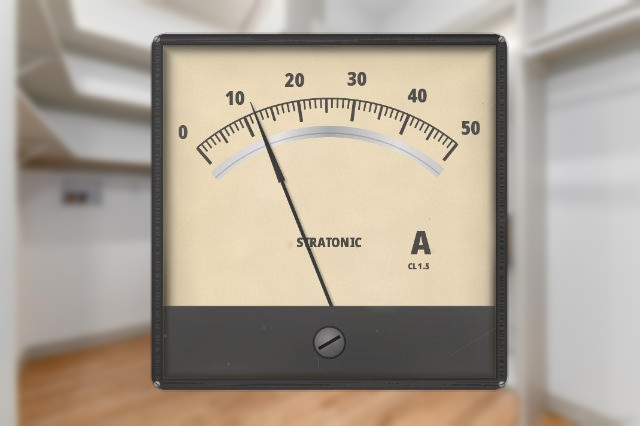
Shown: 12A
